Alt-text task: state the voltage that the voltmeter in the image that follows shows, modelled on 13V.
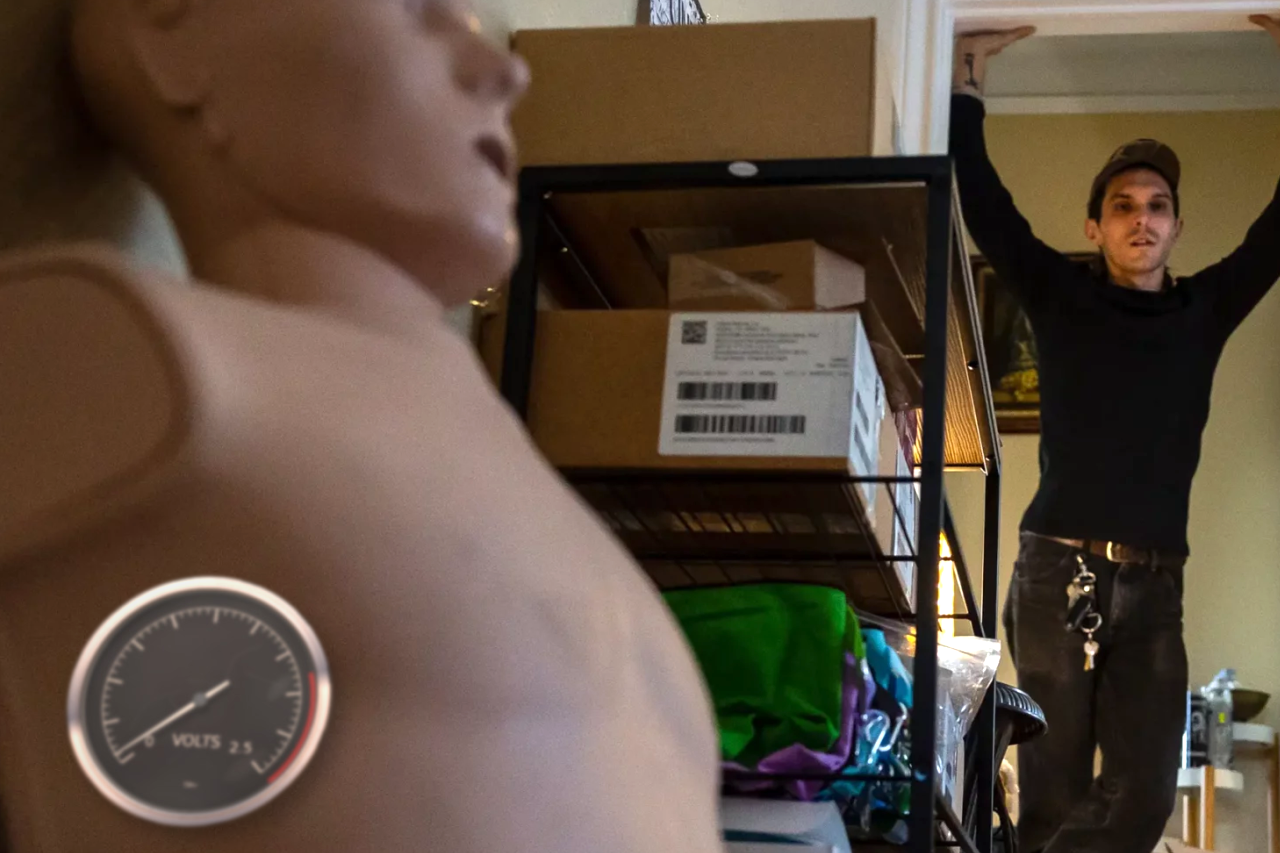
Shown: 0.05V
